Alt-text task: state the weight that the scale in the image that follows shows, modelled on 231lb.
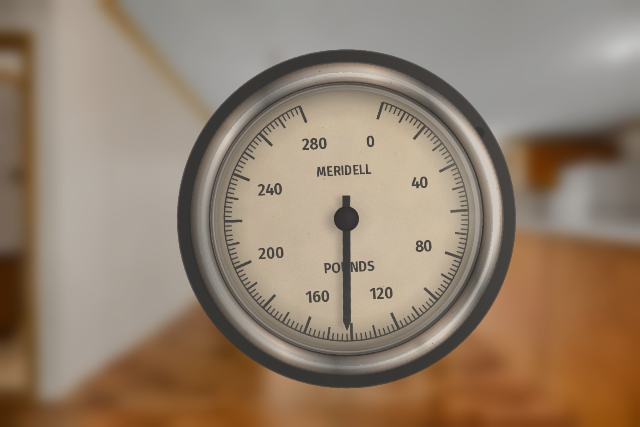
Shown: 142lb
